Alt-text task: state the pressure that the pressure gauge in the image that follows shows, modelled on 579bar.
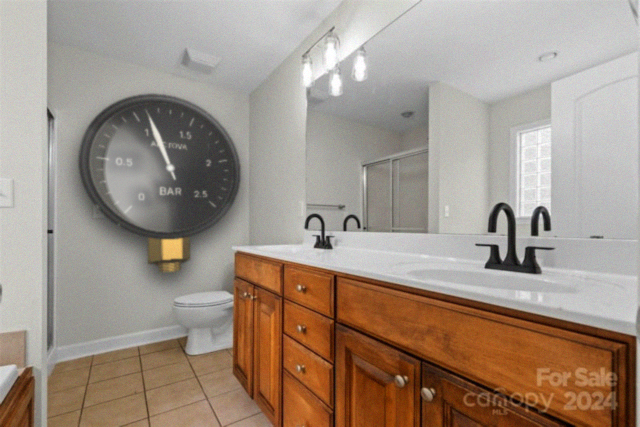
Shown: 1.1bar
